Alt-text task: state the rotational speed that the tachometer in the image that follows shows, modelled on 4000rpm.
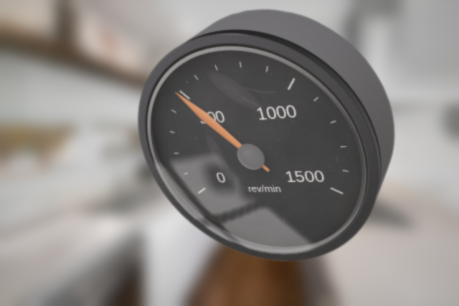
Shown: 500rpm
